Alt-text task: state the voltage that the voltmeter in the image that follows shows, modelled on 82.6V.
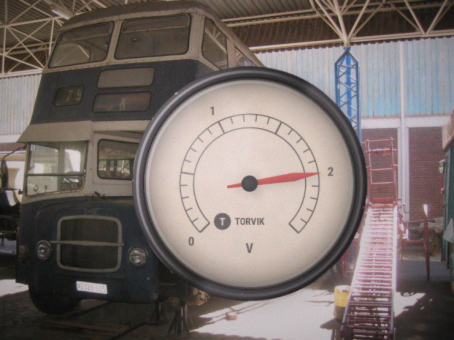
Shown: 2V
